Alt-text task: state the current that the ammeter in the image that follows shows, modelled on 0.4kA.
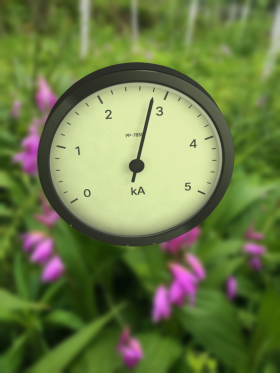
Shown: 2.8kA
